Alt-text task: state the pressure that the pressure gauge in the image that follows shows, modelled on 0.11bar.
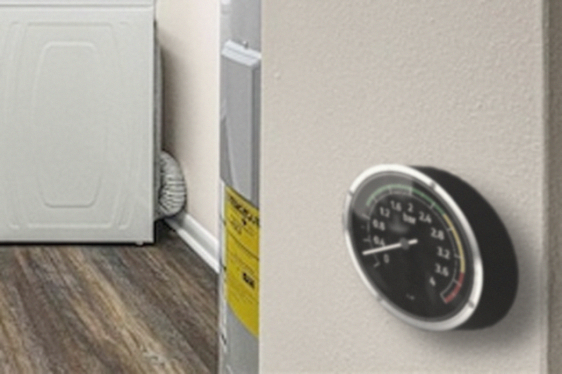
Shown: 0.2bar
